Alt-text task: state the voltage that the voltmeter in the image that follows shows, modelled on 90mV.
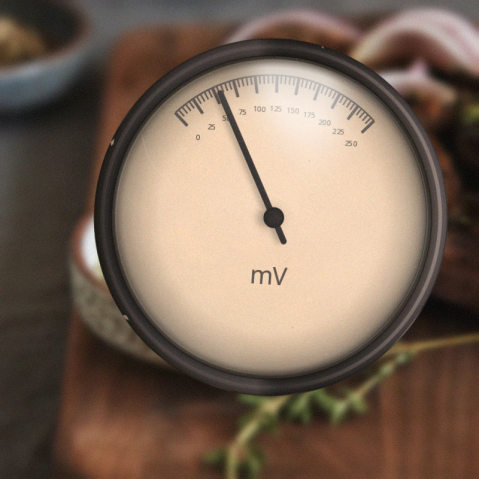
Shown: 55mV
